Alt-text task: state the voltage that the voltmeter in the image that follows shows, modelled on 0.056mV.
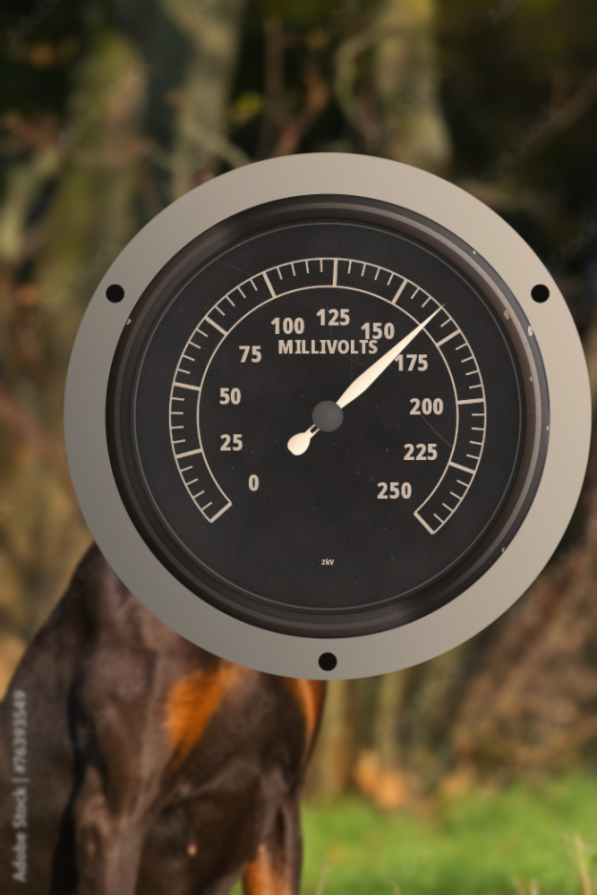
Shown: 165mV
